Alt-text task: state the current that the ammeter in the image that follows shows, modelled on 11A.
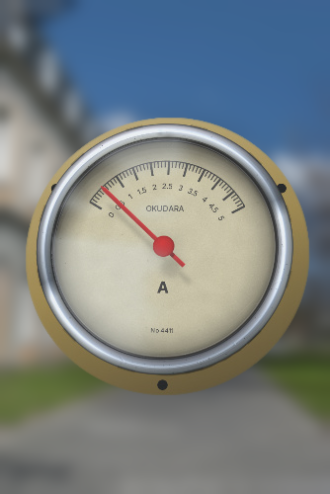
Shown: 0.5A
